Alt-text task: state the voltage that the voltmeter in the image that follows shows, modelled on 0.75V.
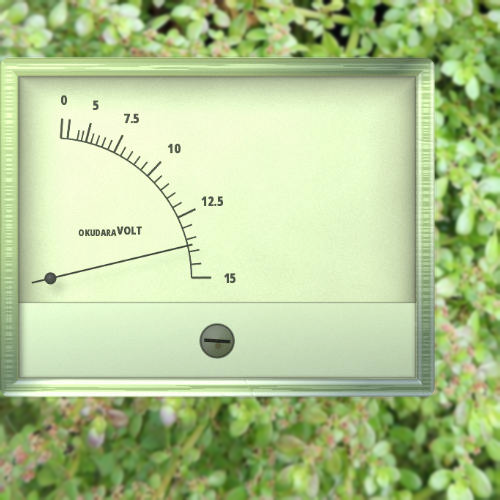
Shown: 13.75V
